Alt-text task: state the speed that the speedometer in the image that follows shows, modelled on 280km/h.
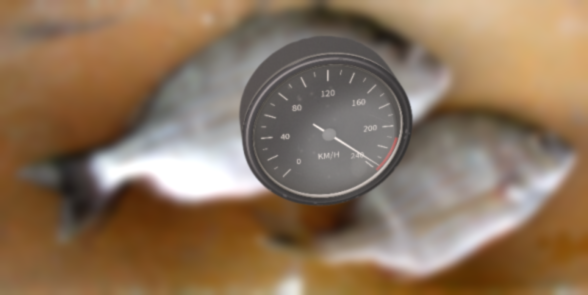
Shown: 235km/h
